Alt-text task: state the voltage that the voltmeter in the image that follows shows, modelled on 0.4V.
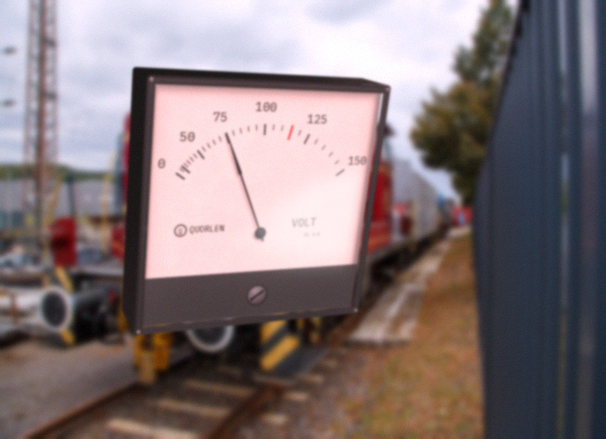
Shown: 75V
